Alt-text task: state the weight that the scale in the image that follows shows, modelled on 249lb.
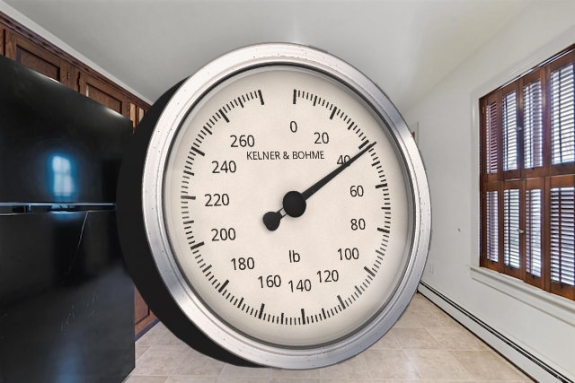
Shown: 42lb
